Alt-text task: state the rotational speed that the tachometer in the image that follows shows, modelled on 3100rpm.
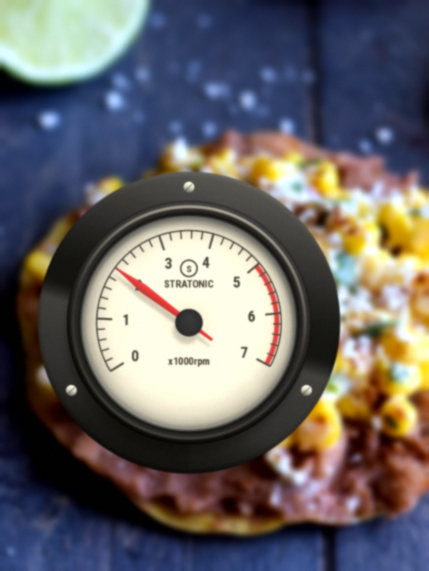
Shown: 2000rpm
